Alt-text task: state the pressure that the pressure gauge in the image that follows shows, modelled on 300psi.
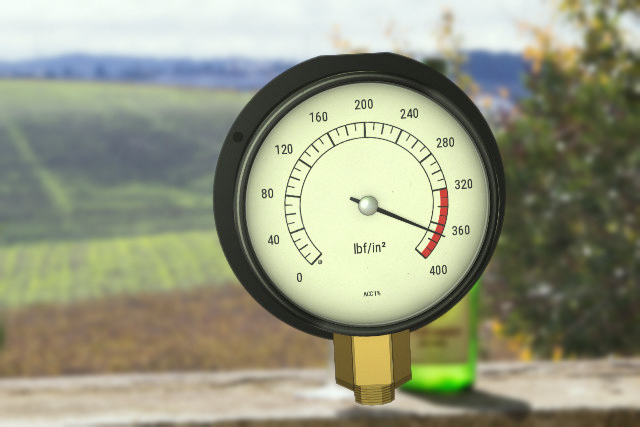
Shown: 370psi
